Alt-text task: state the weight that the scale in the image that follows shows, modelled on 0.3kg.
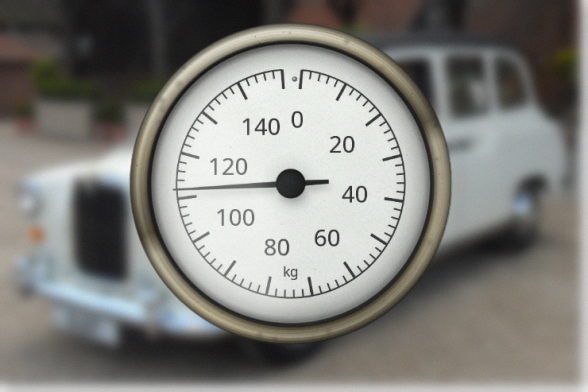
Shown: 112kg
